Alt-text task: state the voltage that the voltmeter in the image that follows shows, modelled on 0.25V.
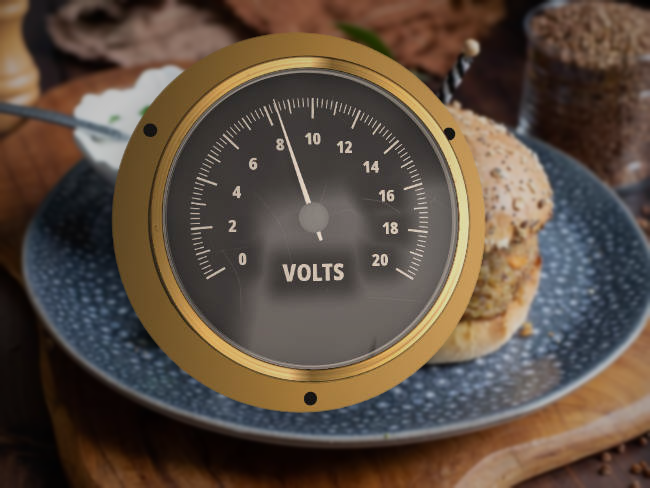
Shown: 8.4V
